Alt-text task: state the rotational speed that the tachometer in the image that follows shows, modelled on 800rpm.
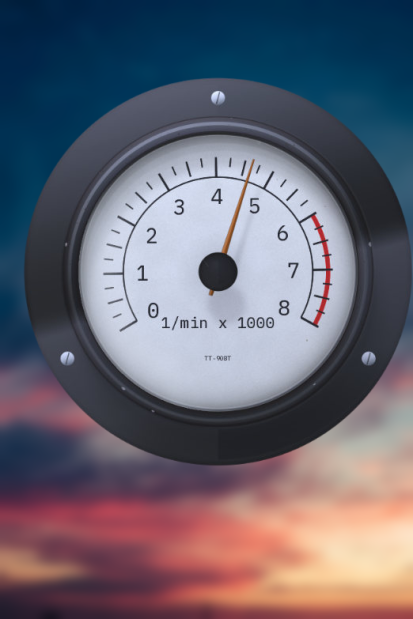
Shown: 4625rpm
